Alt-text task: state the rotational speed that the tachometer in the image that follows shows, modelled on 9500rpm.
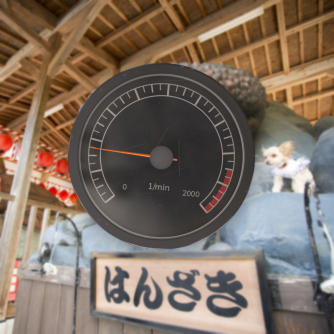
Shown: 350rpm
